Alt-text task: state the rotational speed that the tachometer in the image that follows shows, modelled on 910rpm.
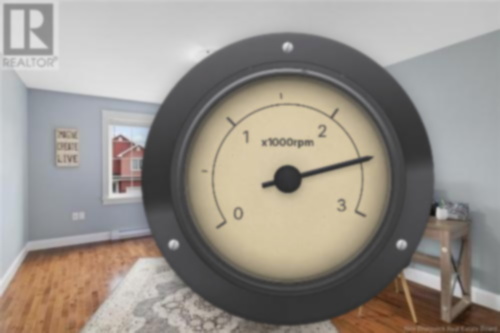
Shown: 2500rpm
